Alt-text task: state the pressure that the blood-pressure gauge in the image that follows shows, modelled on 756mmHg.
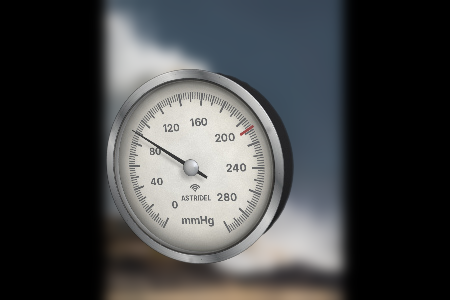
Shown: 90mmHg
